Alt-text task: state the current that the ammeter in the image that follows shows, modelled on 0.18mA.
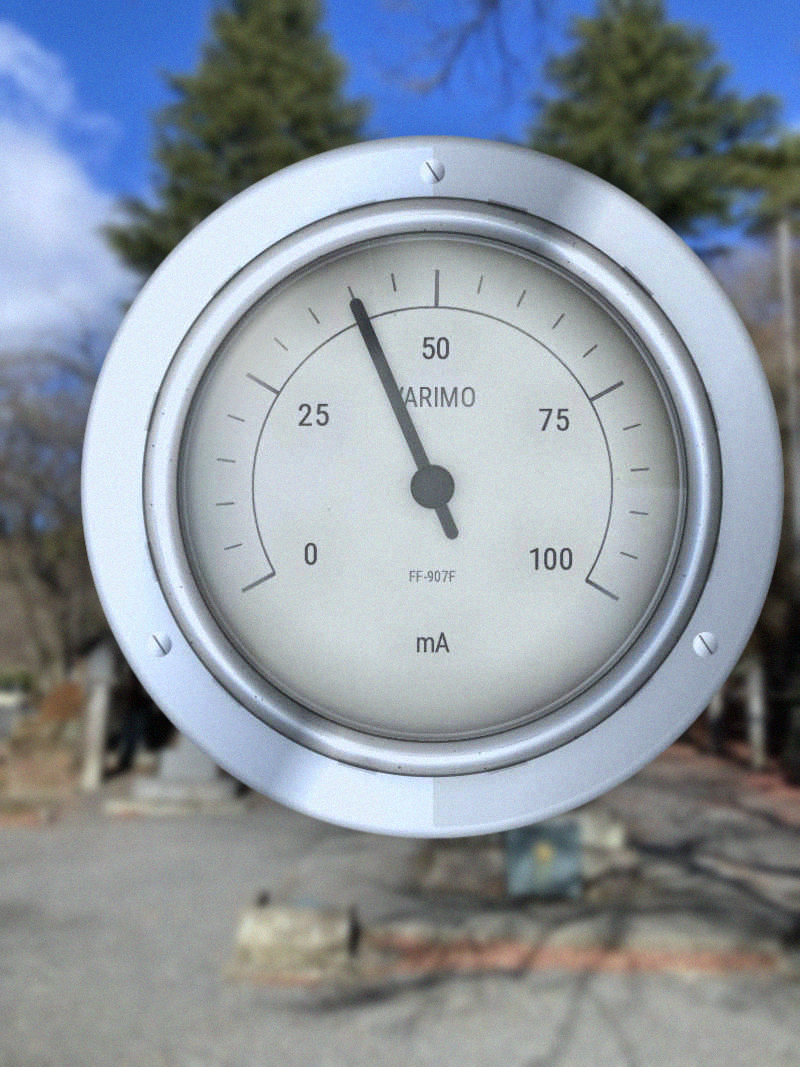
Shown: 40mA
